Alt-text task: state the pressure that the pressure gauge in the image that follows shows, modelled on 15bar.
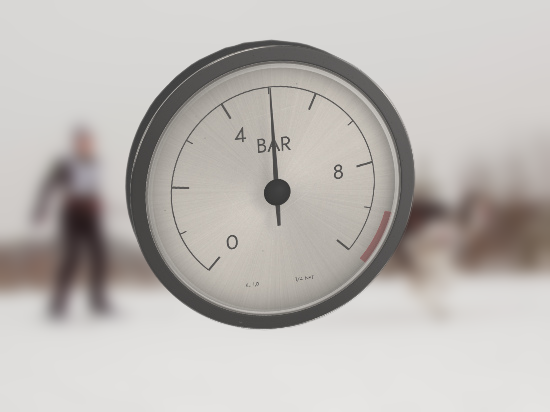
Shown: 5bar
